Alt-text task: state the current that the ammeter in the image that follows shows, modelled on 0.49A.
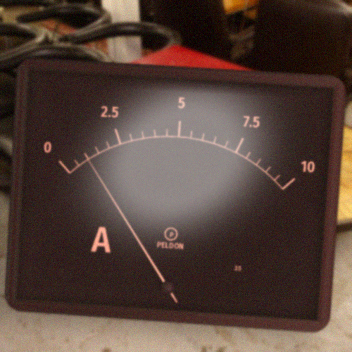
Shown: 1A
